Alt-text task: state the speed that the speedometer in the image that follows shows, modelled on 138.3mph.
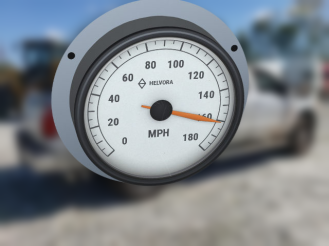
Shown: 160mph
